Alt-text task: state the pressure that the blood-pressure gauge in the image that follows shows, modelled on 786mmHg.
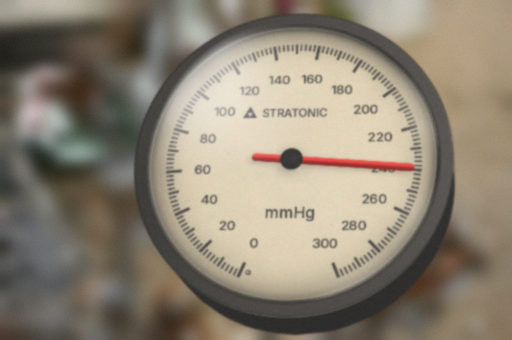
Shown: 240mmHg
